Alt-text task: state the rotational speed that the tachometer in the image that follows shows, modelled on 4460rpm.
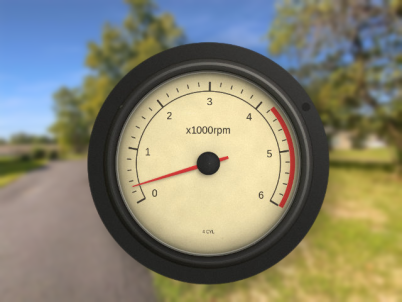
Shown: 300rpm
